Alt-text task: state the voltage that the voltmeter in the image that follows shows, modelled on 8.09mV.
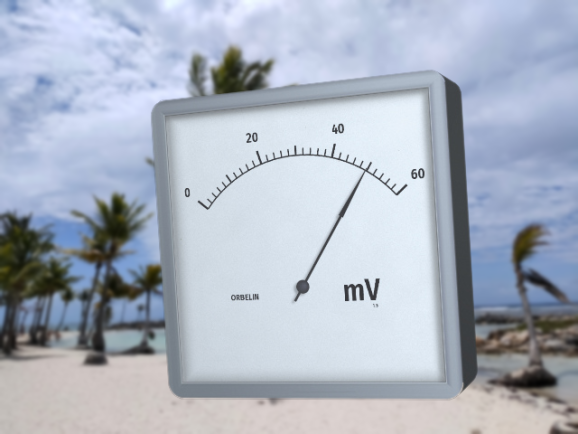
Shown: 50mV
